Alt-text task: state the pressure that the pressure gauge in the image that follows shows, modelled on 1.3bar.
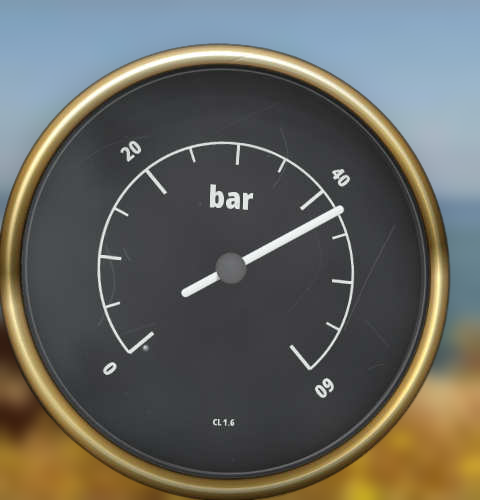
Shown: 42.5bar
